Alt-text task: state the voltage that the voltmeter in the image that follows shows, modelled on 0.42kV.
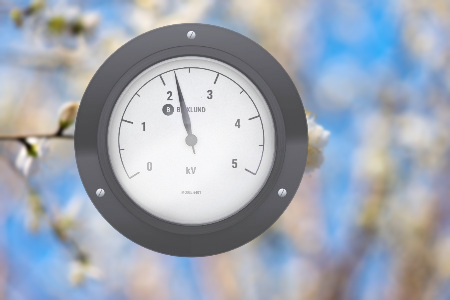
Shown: 2.25kV
